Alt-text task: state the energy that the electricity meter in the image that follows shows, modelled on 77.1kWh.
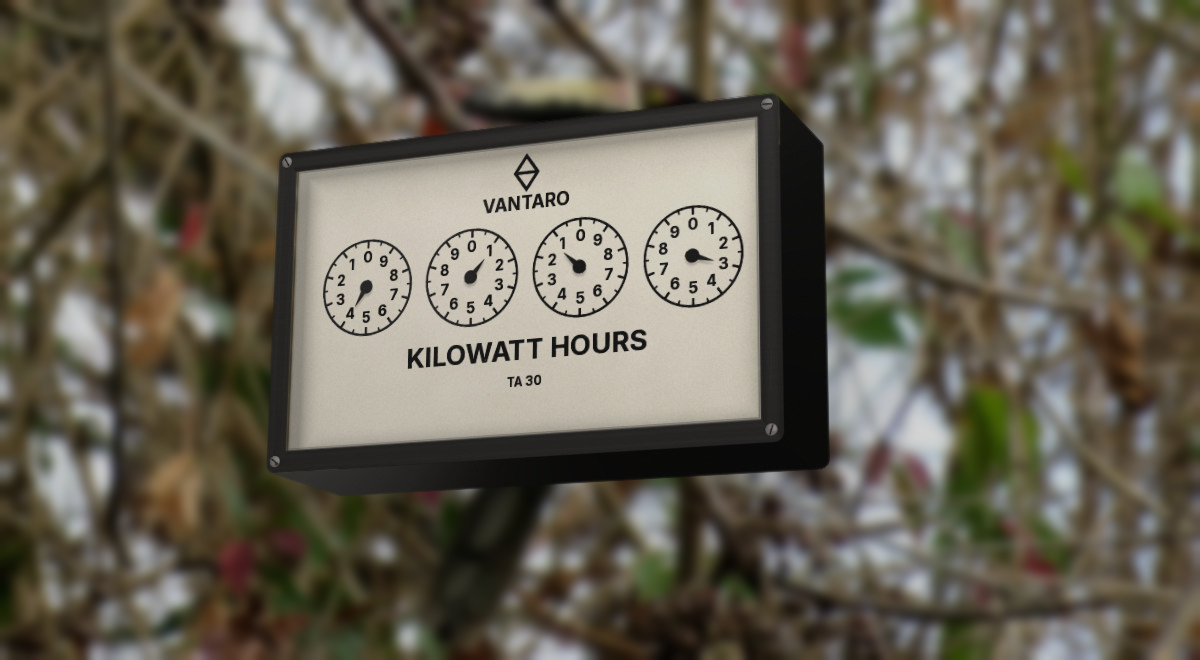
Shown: 4113kWh
